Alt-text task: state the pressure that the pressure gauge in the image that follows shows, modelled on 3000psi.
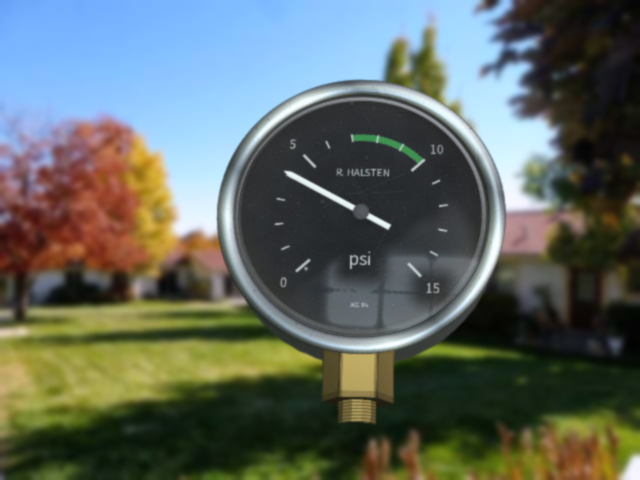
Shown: 4psi
